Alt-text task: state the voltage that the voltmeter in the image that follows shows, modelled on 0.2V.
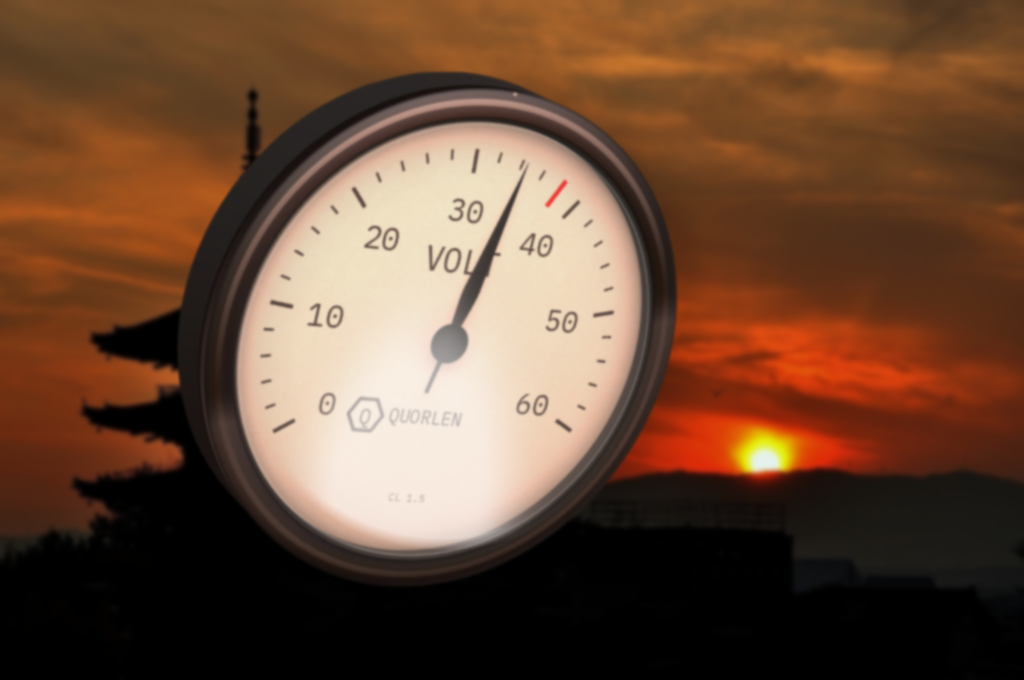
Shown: 34V
